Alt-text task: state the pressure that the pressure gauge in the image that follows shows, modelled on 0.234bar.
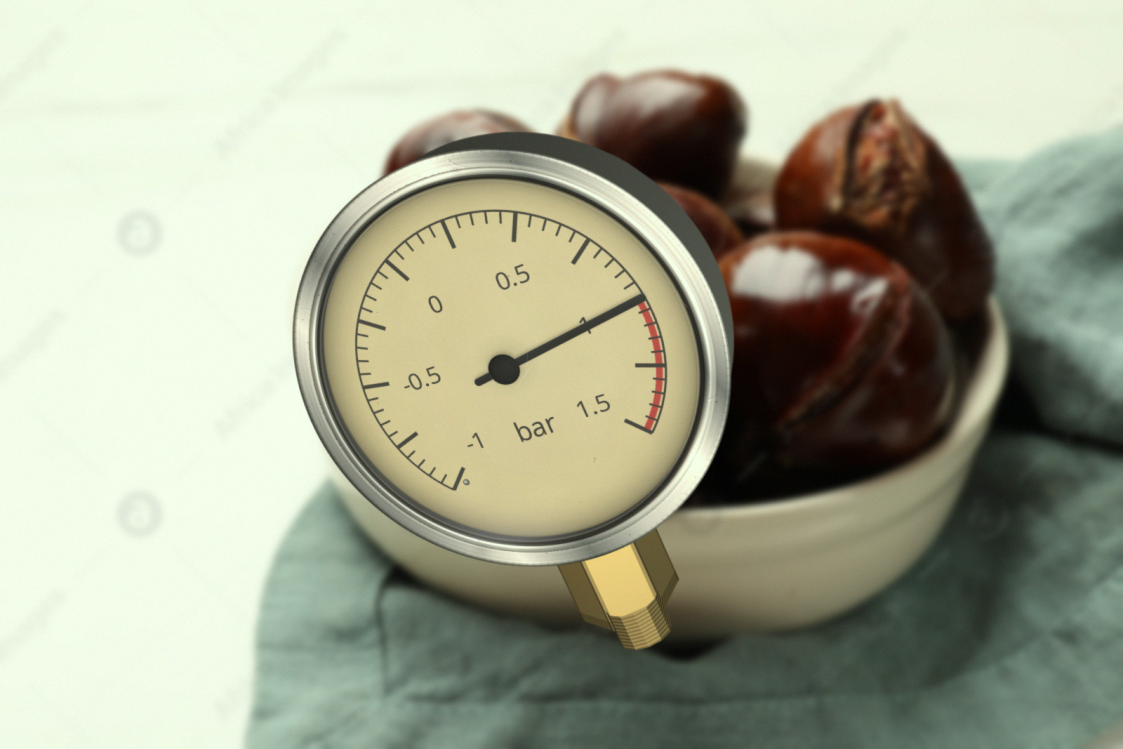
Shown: 1bar
